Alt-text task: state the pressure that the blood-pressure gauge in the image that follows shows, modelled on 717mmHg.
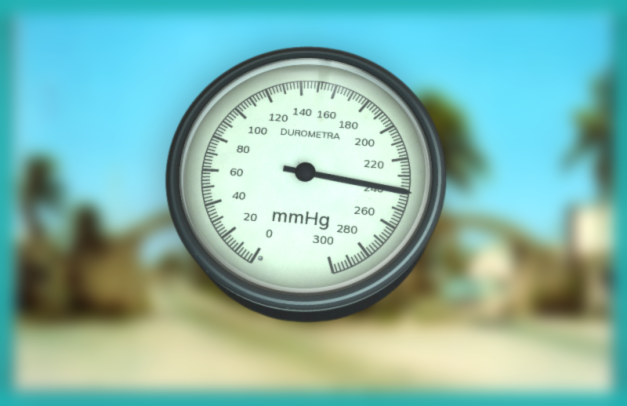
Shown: 240mmHg
